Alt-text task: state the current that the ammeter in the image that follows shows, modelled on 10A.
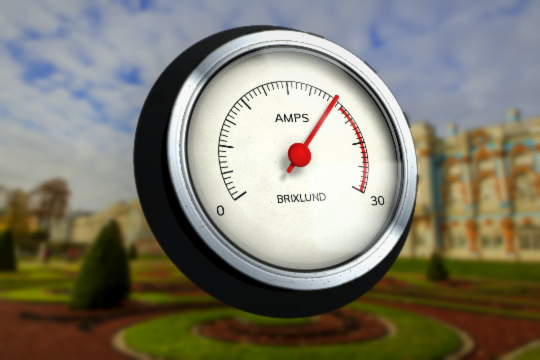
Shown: 20A
